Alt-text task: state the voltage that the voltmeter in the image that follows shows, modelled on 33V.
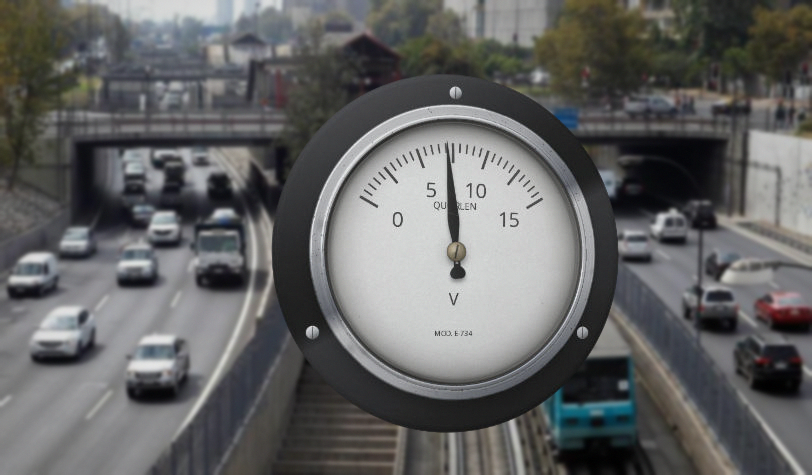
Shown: 7V
